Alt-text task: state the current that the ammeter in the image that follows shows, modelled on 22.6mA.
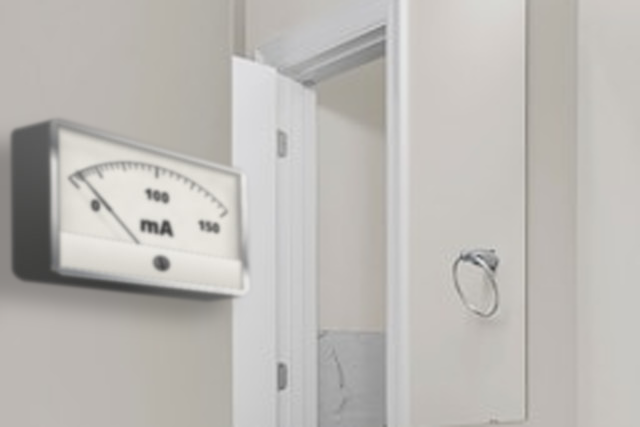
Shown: 25mA
